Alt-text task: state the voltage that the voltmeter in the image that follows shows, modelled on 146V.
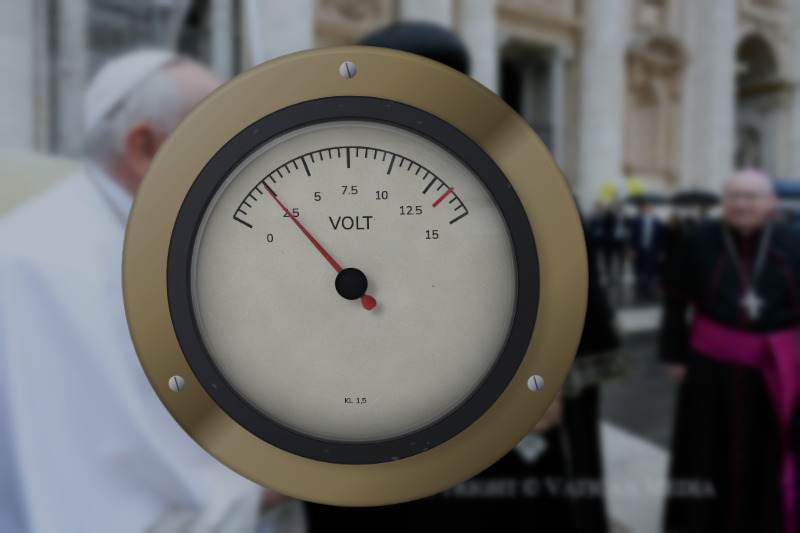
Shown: 2.5V
